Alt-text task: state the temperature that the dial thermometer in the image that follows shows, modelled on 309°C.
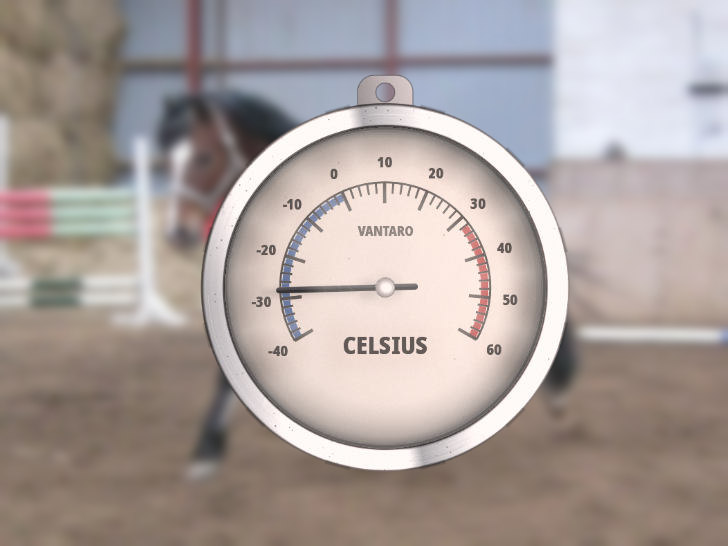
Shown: -28°C
